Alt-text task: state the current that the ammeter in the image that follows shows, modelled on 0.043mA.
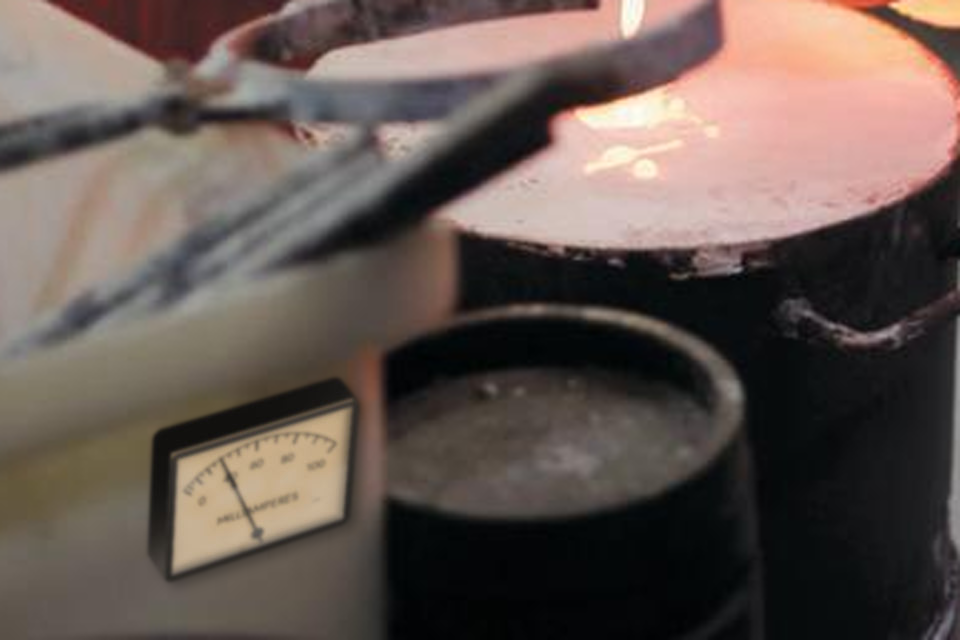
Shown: 40mA
